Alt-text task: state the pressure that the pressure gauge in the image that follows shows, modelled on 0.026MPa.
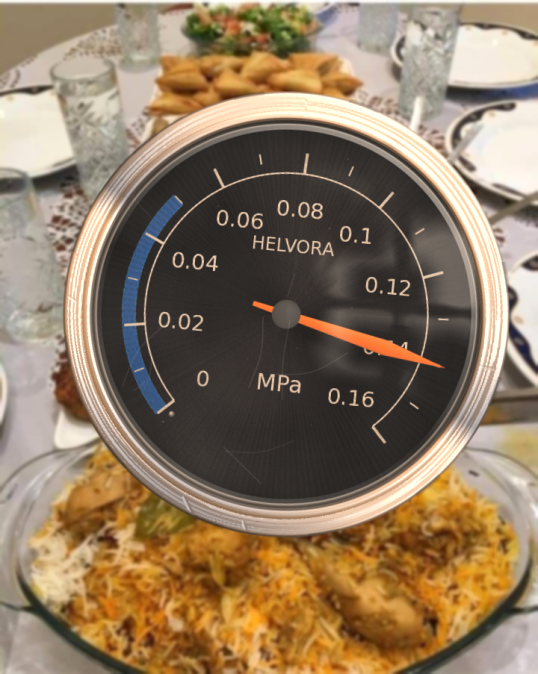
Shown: 0.14MPa
